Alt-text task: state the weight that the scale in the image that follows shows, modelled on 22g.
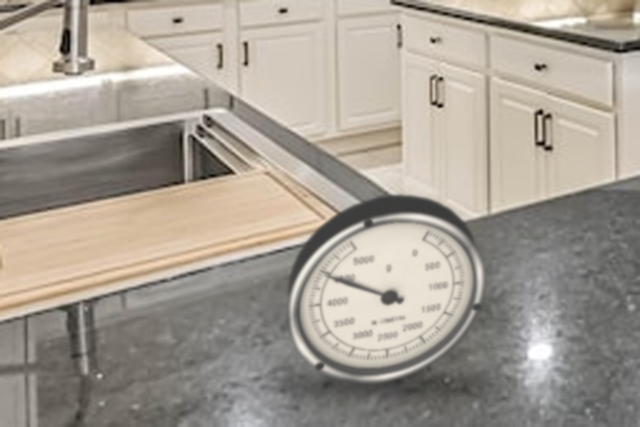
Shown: 4500g
